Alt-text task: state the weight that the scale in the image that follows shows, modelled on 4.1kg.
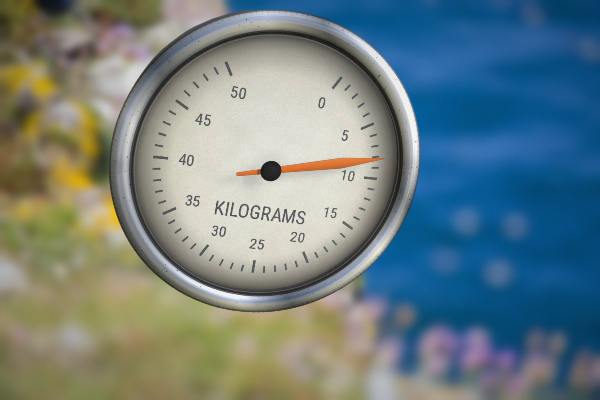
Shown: 8kg
